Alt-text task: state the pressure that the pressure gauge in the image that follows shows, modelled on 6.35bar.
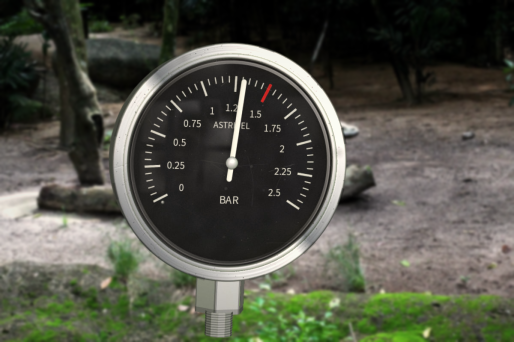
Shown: 1.3bar
